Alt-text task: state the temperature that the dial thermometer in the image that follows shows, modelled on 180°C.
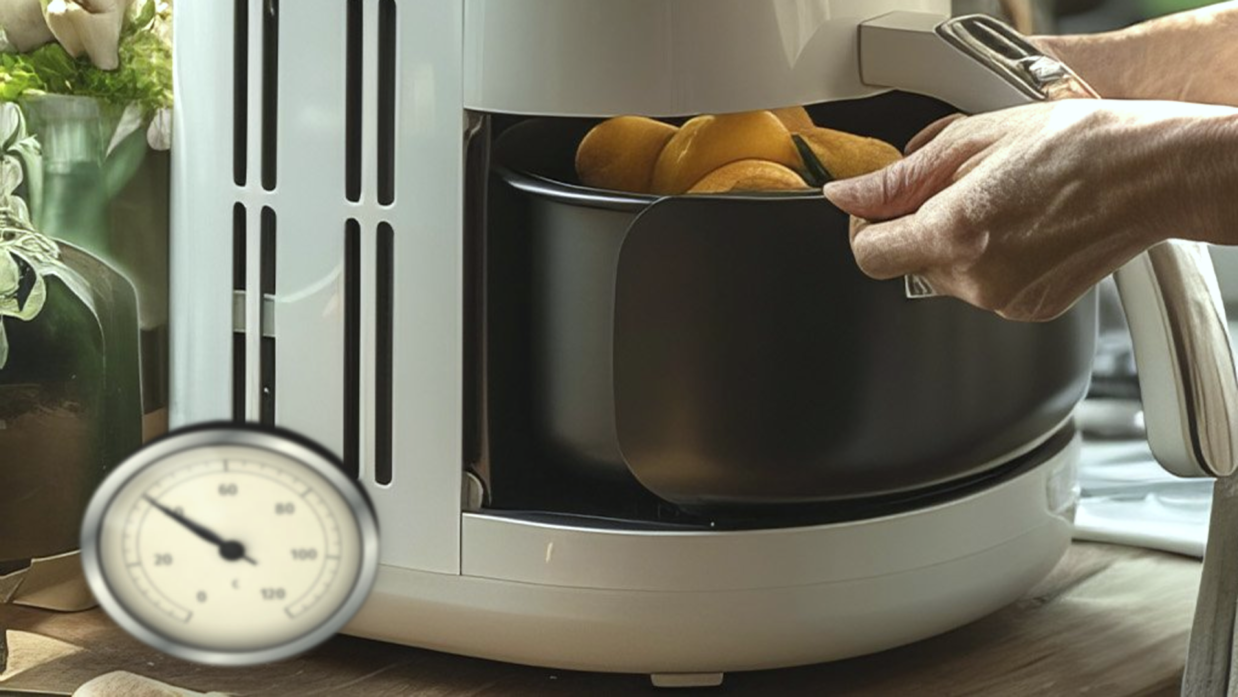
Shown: 40°C
